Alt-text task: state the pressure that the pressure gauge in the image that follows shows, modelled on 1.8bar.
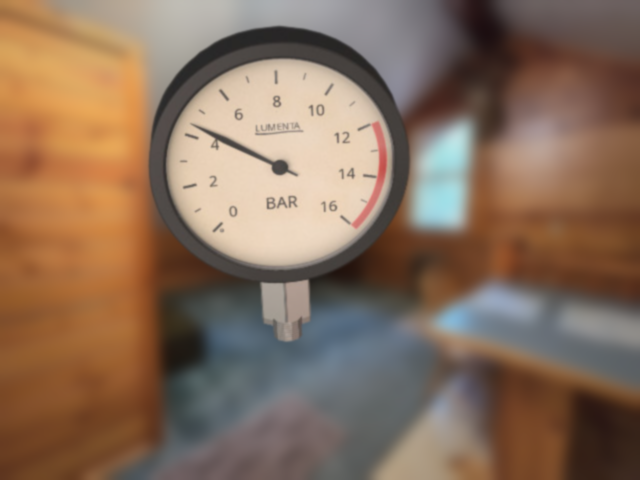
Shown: 4.5bar
